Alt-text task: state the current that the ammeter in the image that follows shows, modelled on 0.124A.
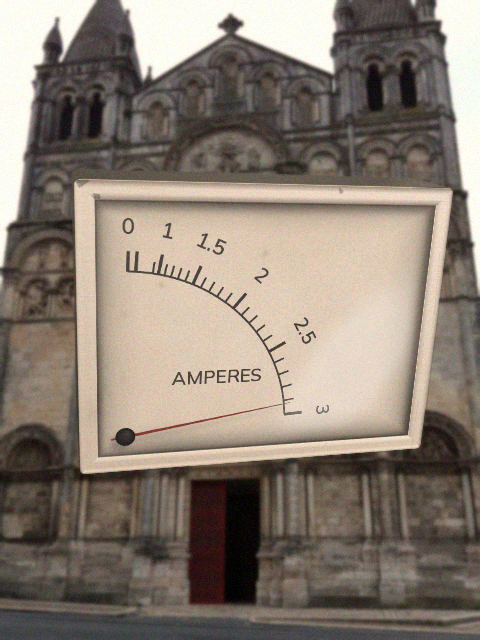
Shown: 2.9A
